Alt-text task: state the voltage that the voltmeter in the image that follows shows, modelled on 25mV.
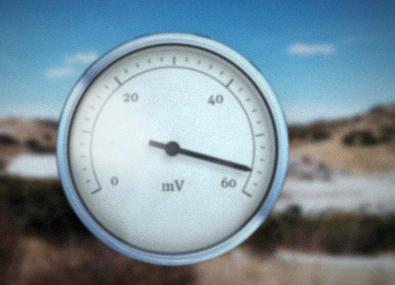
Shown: 56mV
